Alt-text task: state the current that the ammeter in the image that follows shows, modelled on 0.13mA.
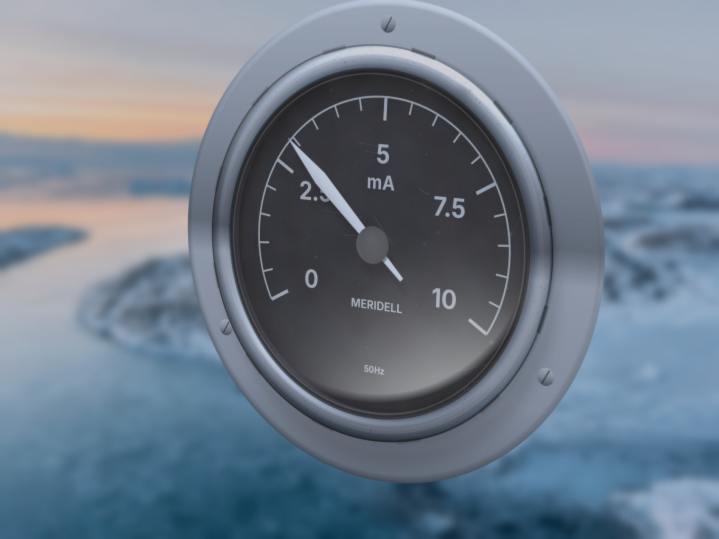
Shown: 3mA
